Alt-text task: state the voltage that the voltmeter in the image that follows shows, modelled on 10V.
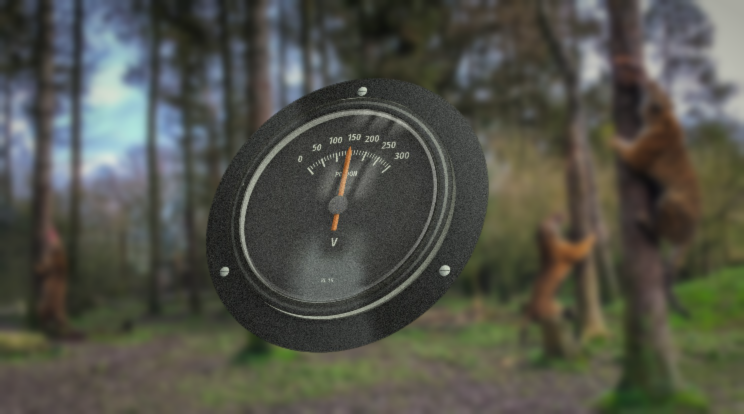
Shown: 150V
